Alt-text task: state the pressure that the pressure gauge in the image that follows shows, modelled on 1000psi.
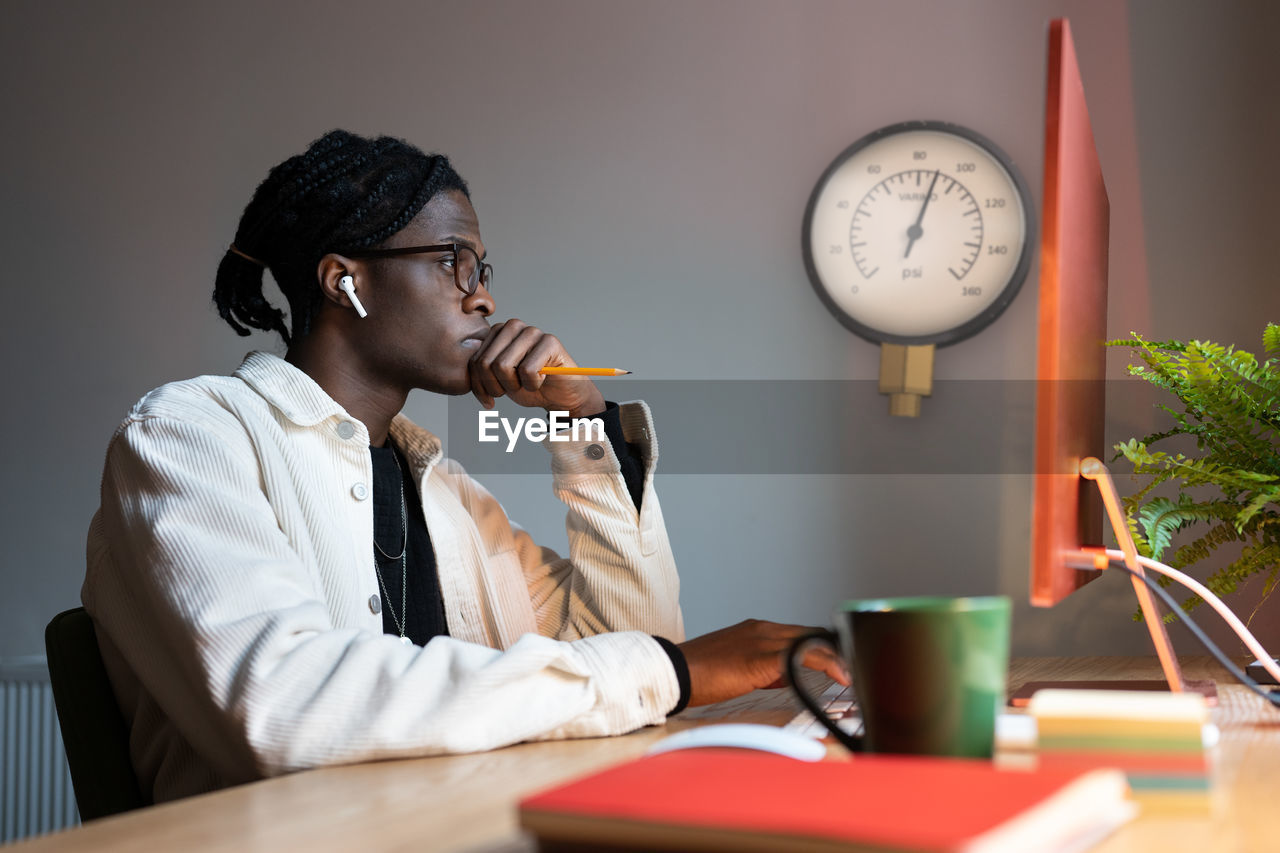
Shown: 90psi
